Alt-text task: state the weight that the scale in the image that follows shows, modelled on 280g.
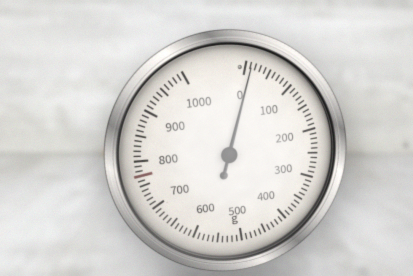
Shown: 10g
